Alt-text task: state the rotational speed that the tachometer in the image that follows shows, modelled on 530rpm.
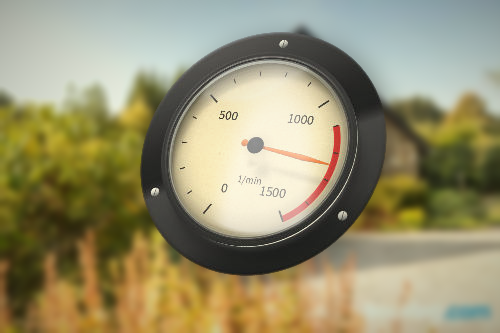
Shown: 1250rpm
